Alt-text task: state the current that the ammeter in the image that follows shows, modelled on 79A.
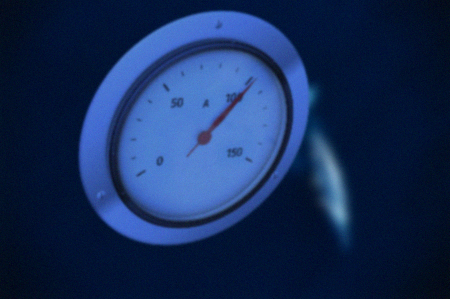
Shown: 100A
